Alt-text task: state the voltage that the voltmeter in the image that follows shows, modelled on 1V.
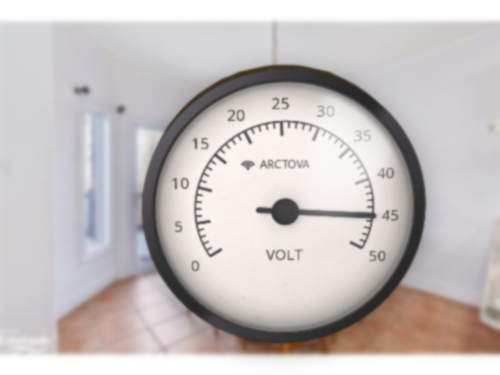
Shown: 45V
